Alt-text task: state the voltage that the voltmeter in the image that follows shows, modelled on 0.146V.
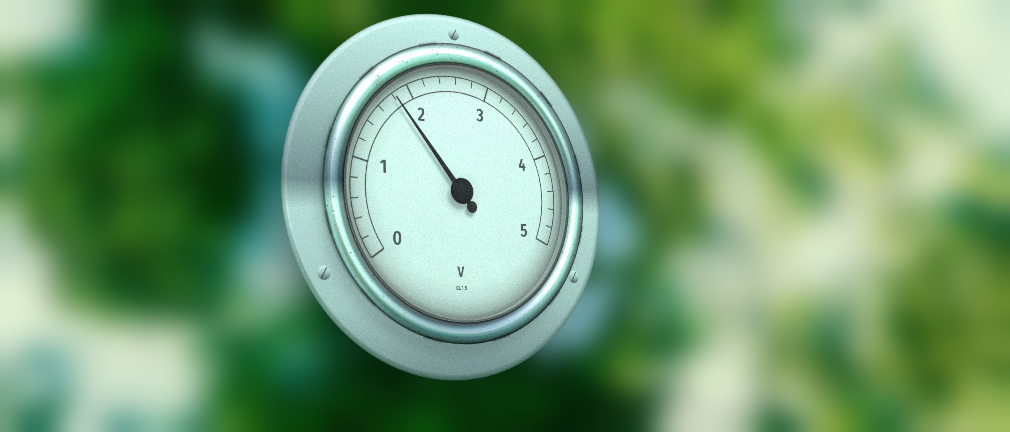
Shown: 1.8V
